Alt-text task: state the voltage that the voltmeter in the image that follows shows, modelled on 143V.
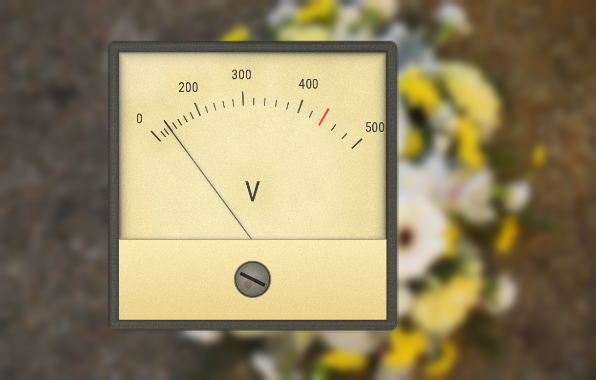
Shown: 100V
